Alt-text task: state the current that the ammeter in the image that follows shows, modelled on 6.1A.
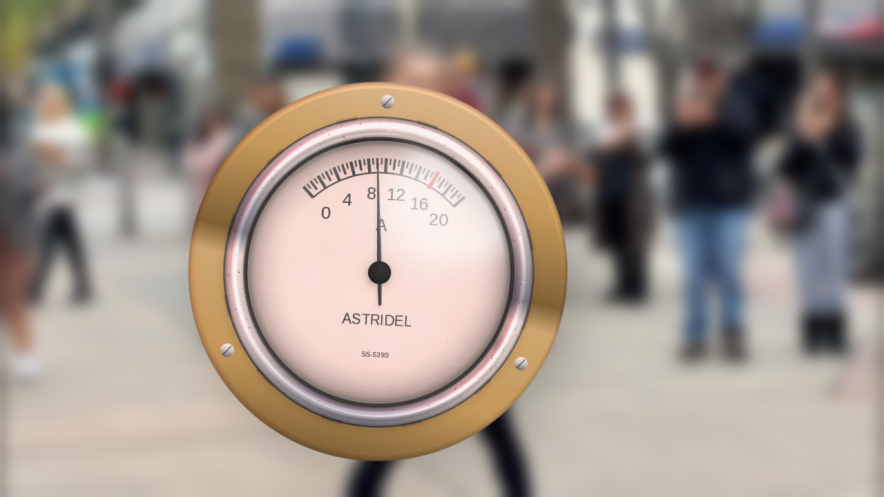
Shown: 9A
